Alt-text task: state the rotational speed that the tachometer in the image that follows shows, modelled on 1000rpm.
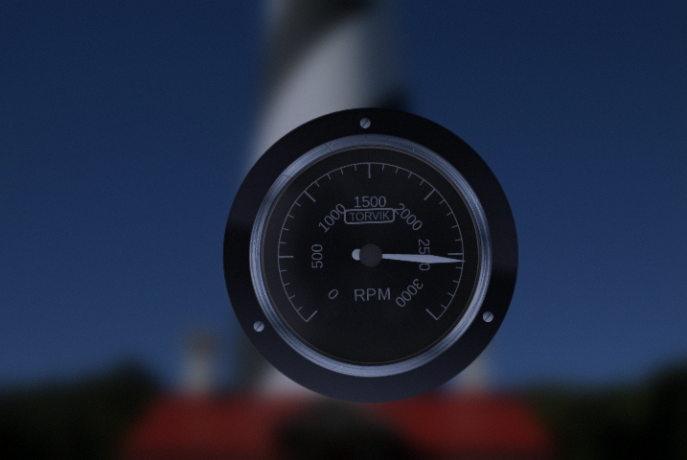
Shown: 2550rpm
